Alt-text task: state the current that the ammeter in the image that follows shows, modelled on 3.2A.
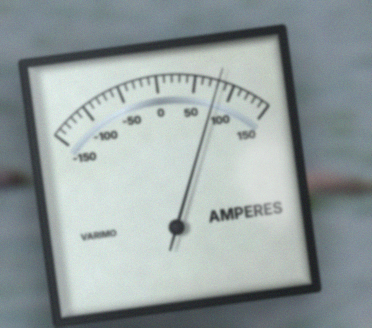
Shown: 80A
